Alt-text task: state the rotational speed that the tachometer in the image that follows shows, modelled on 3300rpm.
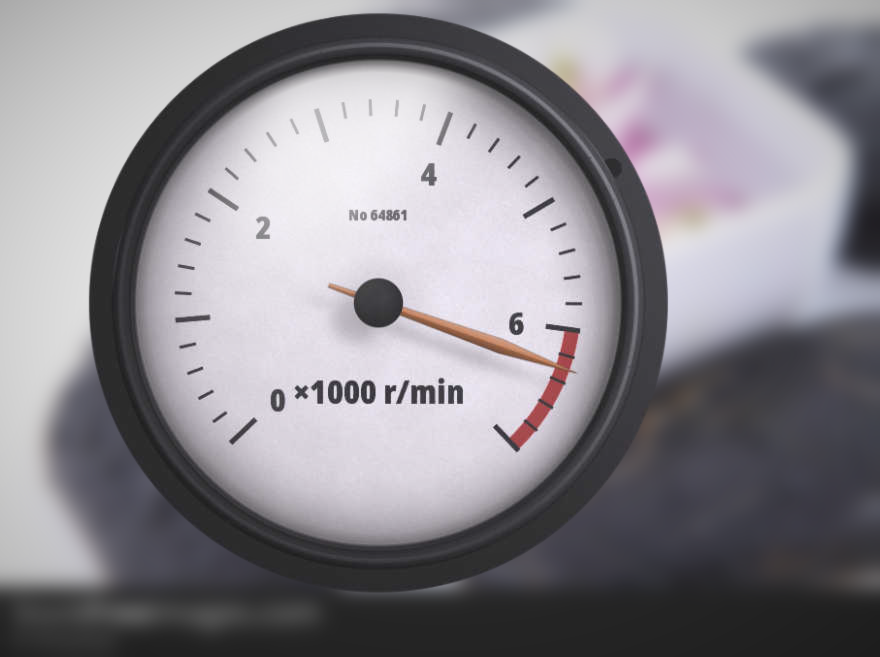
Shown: 6300rpm
